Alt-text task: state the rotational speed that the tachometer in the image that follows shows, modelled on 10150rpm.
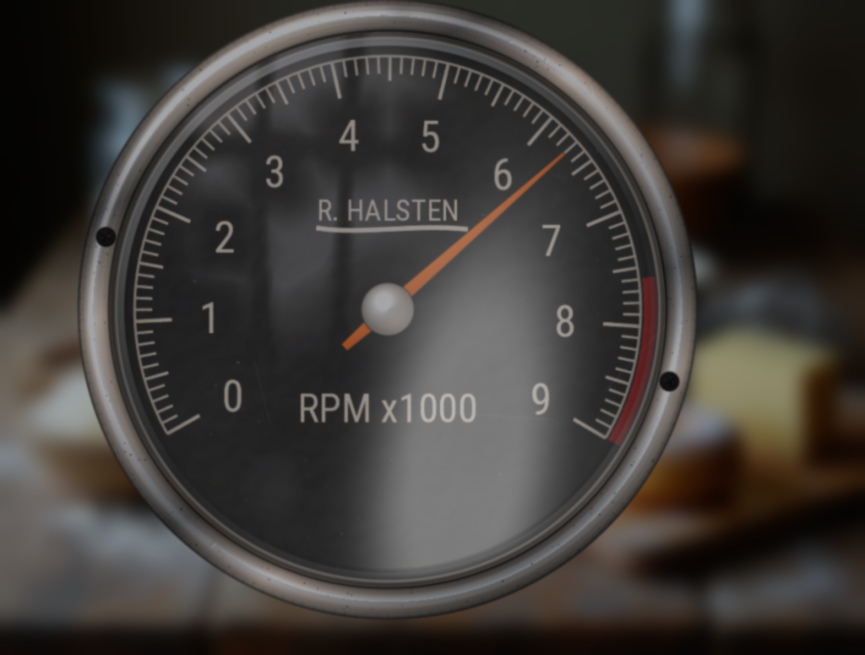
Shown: 6300rpm
